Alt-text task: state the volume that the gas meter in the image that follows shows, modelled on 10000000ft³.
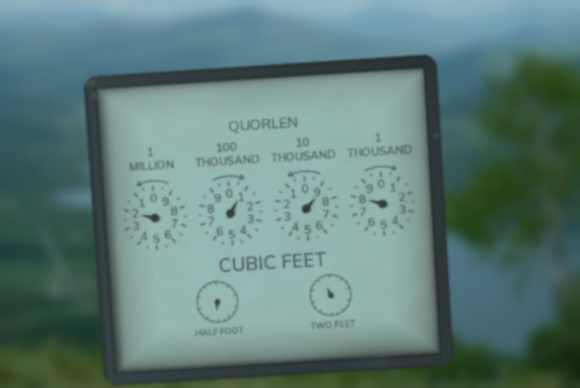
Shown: 208800ft³
